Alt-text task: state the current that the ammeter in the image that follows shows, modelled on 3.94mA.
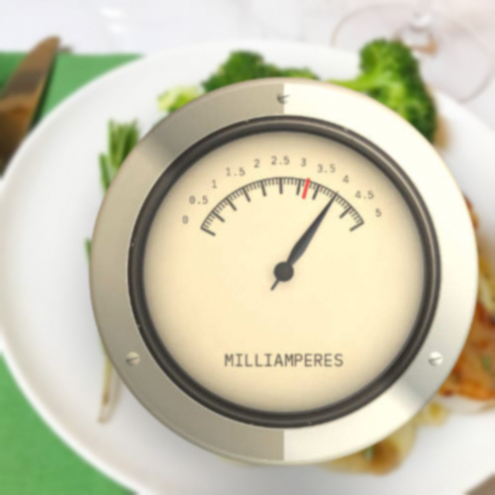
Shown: 4mA
